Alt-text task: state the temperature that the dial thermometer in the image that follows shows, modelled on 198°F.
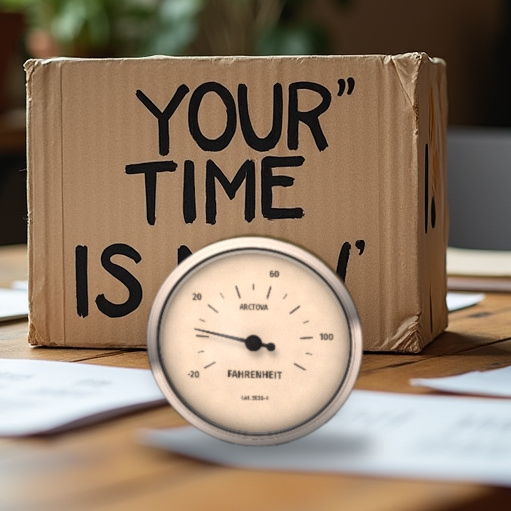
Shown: 5°F
